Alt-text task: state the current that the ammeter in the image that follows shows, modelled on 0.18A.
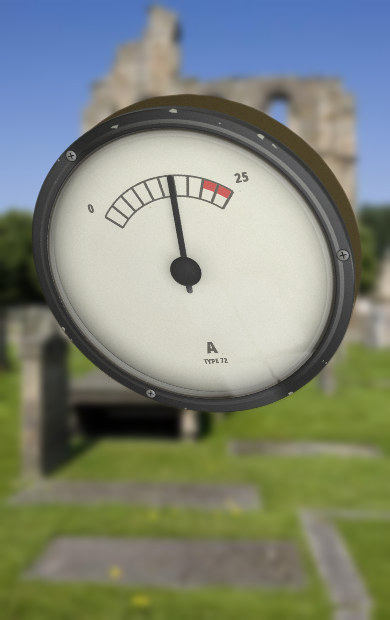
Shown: 15A
